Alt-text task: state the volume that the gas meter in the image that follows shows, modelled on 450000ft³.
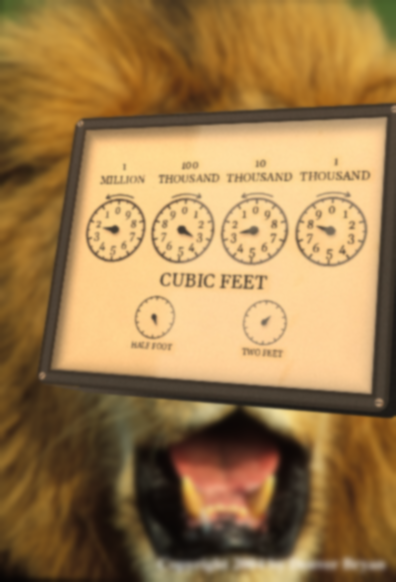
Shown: 232800ft³
